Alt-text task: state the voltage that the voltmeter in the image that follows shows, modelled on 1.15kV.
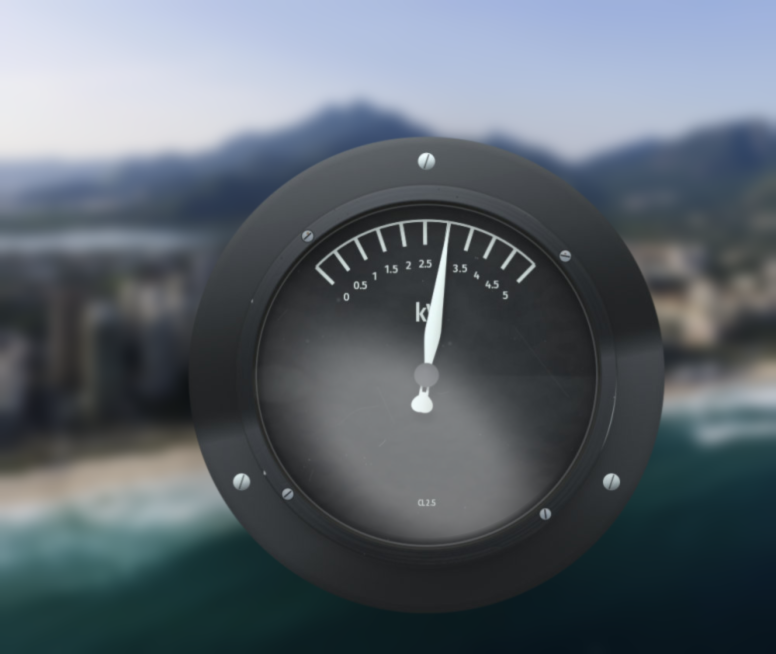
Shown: 3kV
